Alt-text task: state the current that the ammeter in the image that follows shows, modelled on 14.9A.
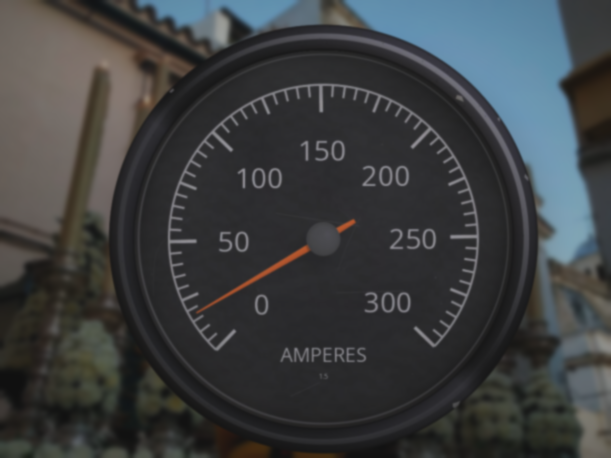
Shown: 17.5A
